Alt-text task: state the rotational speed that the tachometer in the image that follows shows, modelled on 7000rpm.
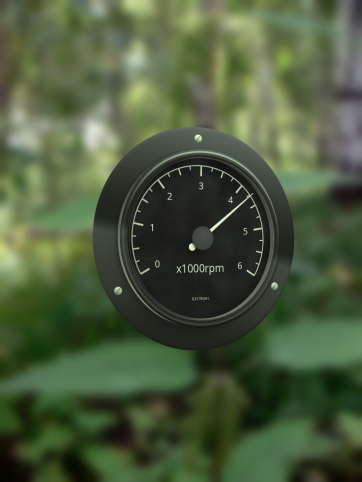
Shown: 4250rpm
